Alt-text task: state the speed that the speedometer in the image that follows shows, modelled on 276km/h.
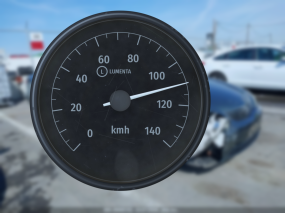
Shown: 110km/h
